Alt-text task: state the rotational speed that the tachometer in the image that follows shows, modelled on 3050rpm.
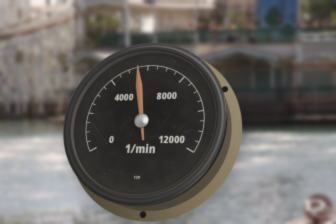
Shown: 5500rpm
